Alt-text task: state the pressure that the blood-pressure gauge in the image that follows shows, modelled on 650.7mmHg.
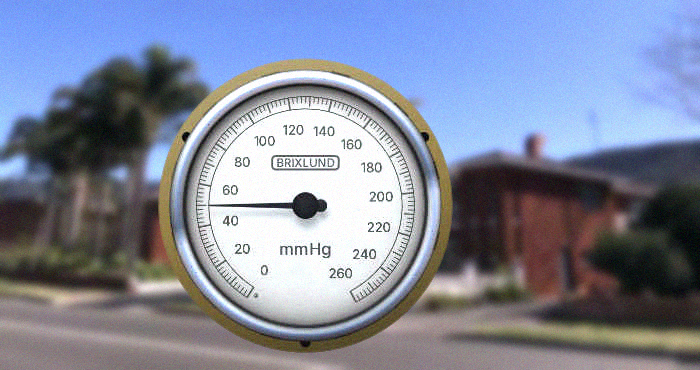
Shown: 50mmHg
